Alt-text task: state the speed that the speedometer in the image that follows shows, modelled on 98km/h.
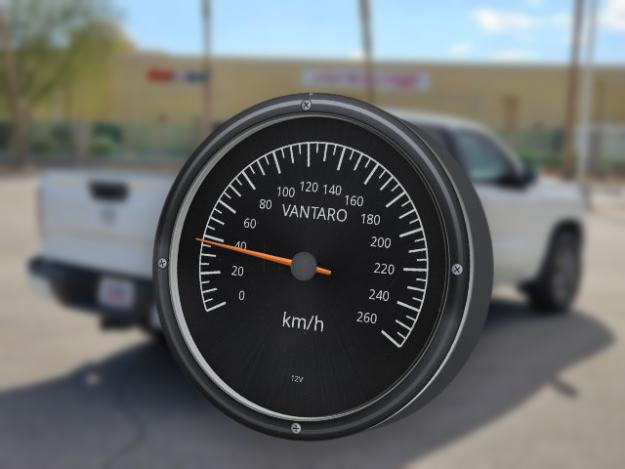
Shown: 37.5km/h
